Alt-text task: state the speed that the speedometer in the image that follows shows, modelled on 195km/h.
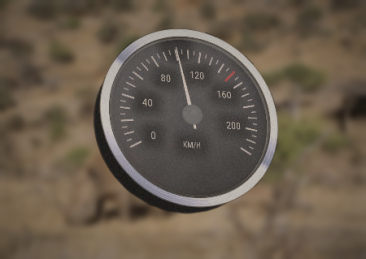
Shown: 100km/h
